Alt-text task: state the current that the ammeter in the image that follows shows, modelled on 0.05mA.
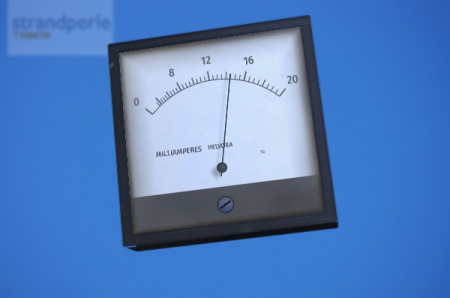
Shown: 14.5mA
